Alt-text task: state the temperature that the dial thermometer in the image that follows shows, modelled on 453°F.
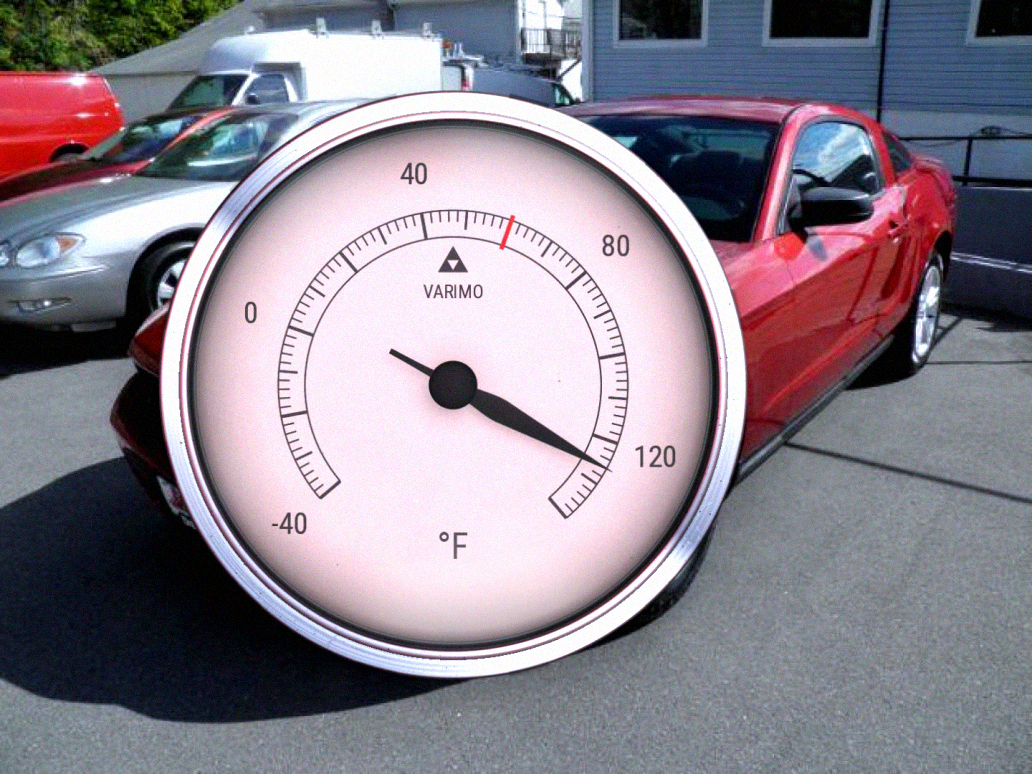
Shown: 126°F
